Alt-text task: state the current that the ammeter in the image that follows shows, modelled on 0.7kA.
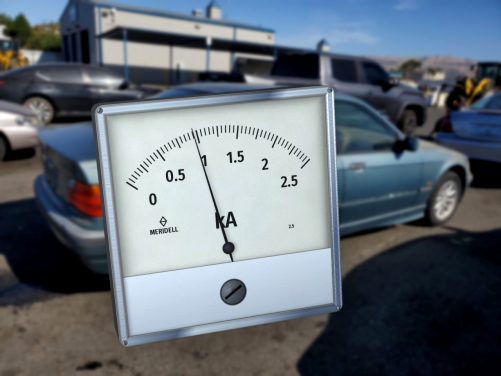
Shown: 0.95kA
